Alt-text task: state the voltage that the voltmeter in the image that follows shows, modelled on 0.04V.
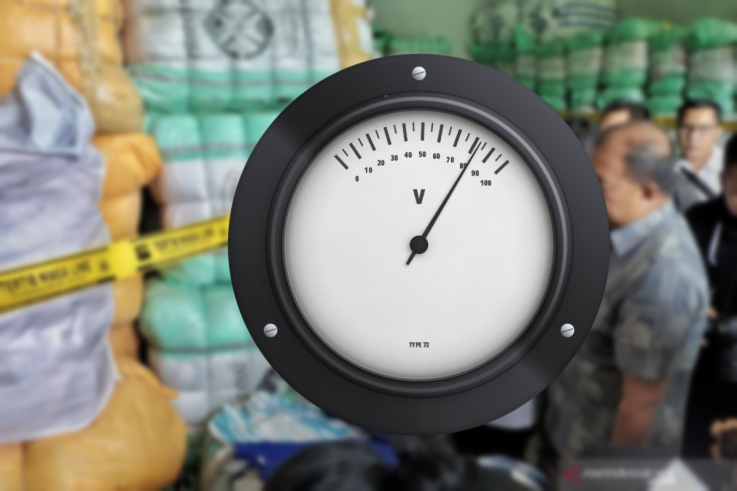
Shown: 82.5V
